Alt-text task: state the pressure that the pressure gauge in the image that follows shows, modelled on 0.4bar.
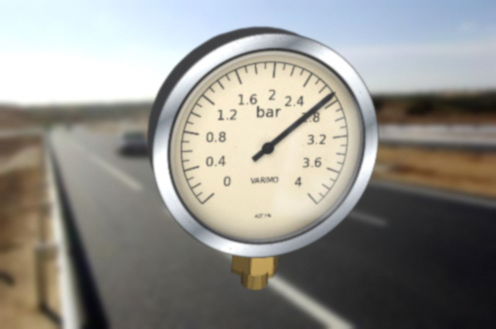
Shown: 2.7bar
